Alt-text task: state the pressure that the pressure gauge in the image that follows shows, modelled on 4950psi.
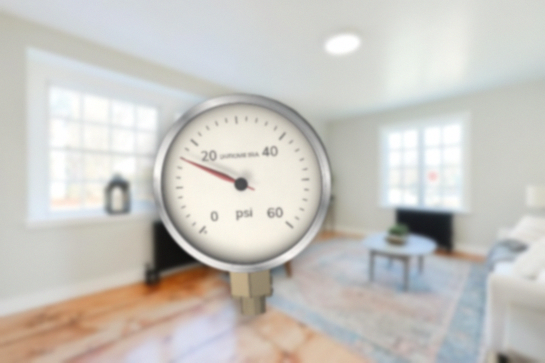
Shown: 16psi
